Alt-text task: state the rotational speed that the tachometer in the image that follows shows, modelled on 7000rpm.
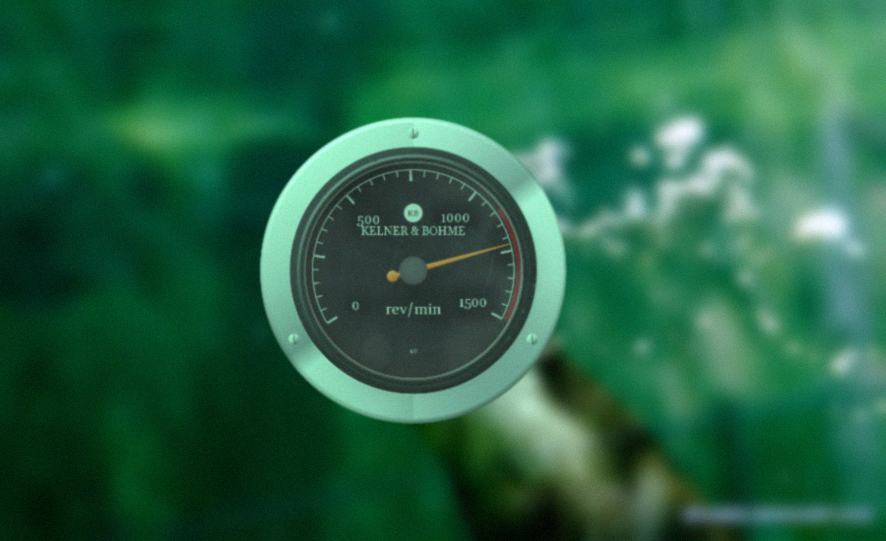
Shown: 1225rpm
